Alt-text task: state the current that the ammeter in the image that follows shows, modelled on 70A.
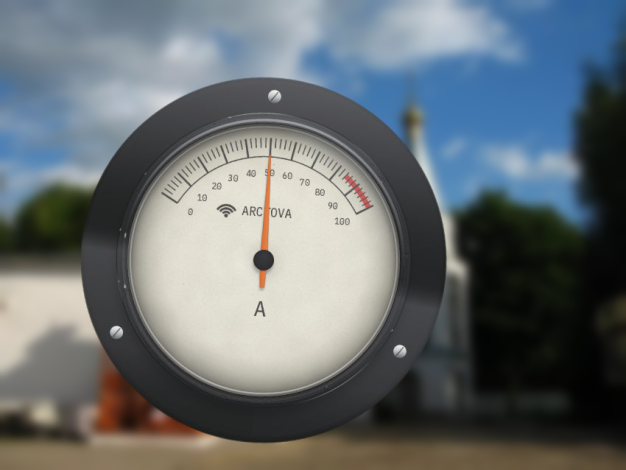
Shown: 50A
